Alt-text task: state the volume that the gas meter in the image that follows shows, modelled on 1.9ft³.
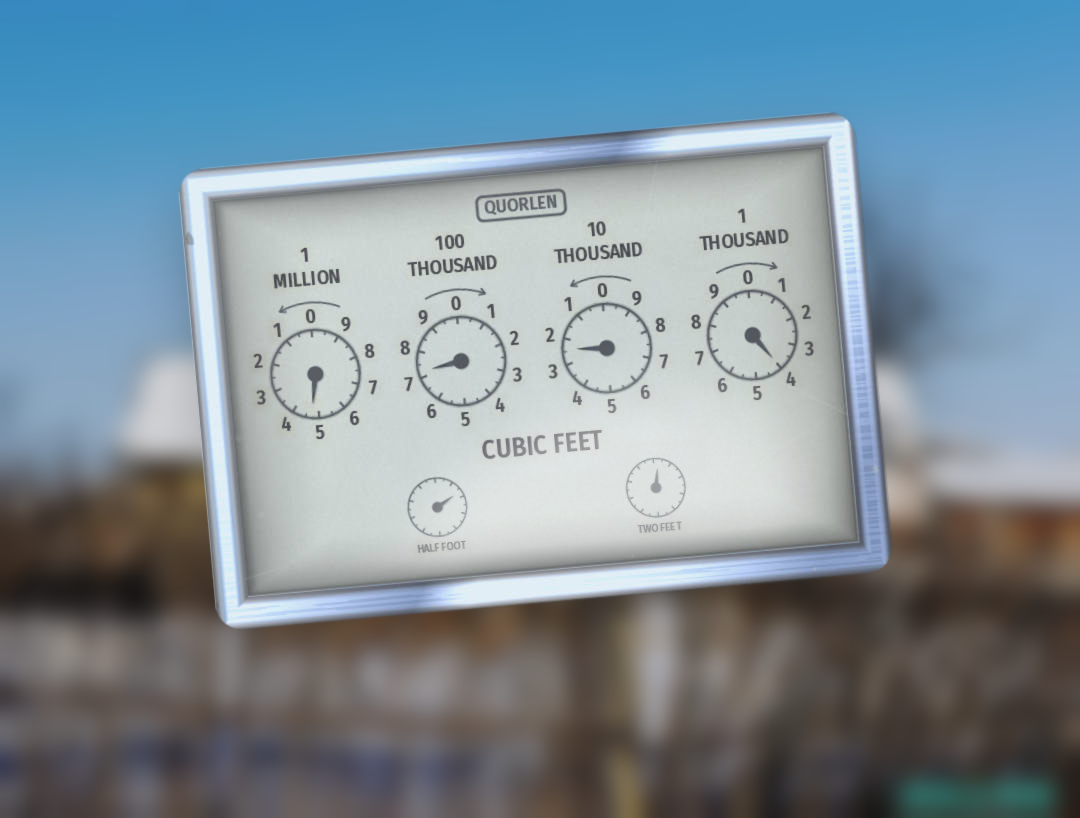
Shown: 472400ft³
